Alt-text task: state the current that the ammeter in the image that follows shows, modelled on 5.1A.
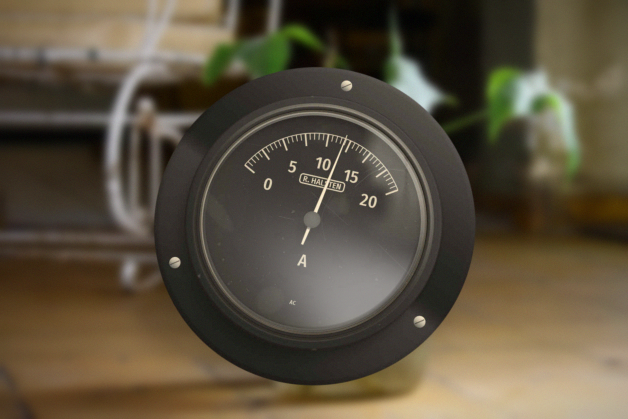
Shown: 12A
